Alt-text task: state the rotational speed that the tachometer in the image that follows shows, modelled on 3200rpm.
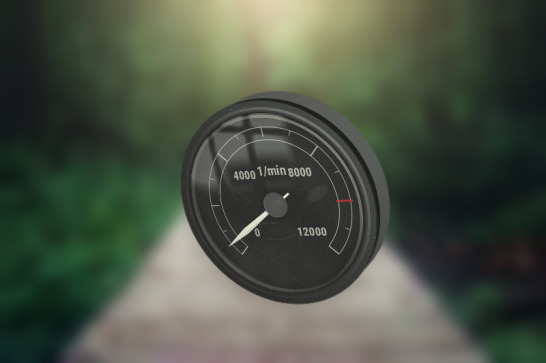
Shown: 500rpm
